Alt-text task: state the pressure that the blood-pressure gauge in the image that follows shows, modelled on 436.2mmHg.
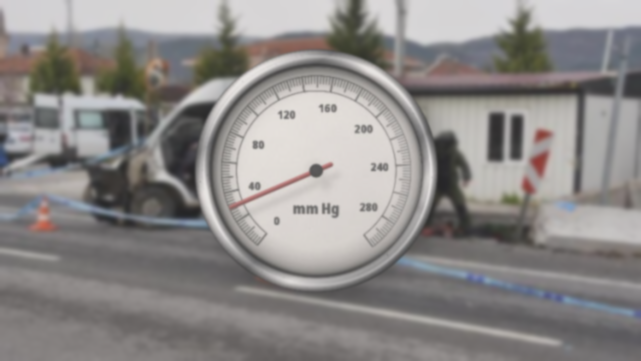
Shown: 30mmHg
